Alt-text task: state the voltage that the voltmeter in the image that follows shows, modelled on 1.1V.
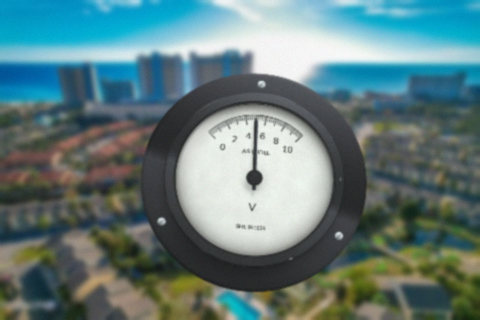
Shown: 5V
